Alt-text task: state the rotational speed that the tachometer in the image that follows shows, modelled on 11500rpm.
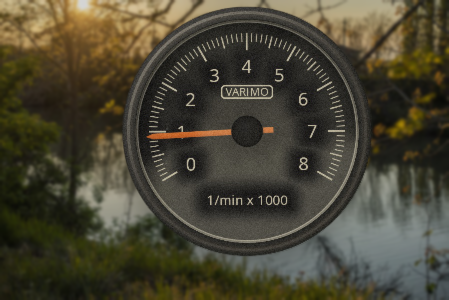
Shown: 900rpm
